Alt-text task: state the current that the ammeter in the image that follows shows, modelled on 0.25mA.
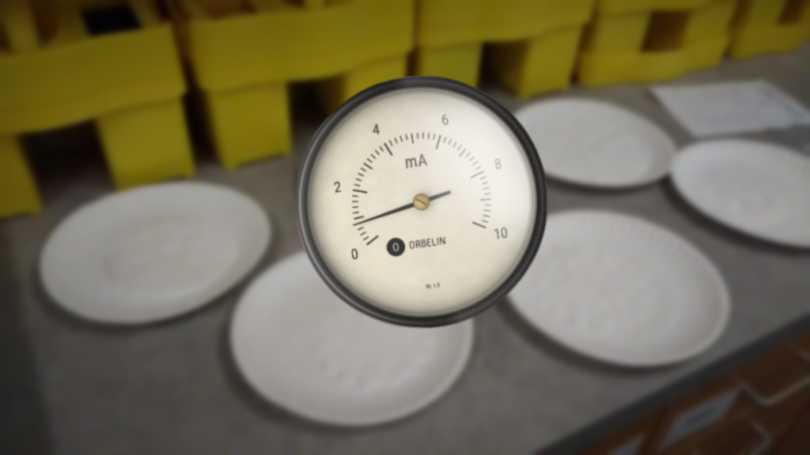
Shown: 0.8mA
